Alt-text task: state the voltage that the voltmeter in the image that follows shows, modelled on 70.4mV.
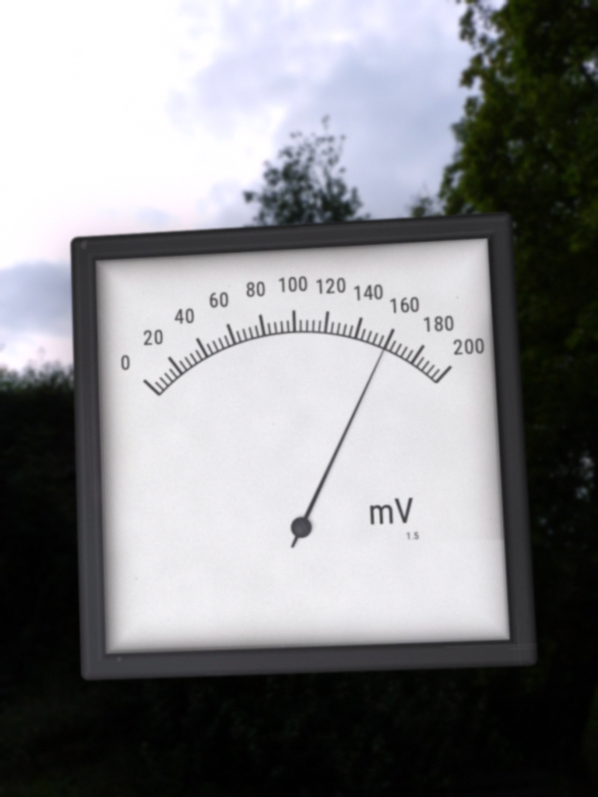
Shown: 160mV
